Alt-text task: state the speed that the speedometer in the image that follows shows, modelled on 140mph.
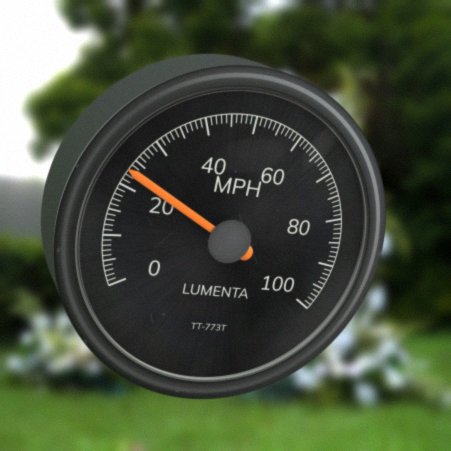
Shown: 23mph
